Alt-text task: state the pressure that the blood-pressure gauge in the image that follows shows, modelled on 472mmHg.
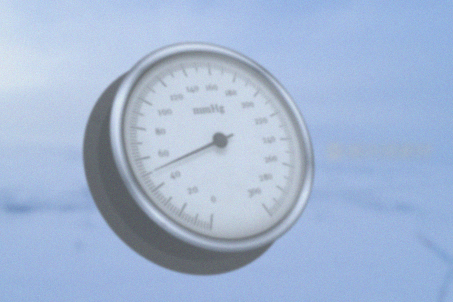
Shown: 50mmHg
